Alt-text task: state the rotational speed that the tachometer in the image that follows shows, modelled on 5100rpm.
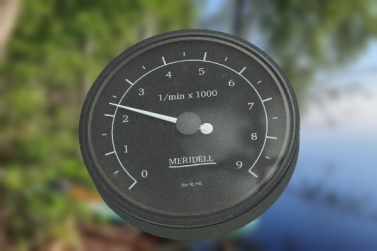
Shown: 2250rpm
